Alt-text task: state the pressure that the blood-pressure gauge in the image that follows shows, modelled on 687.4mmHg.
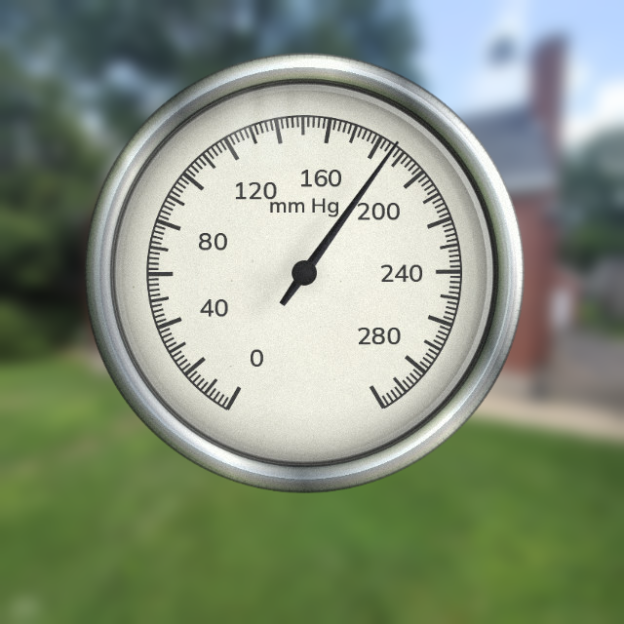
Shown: 186mmHg
